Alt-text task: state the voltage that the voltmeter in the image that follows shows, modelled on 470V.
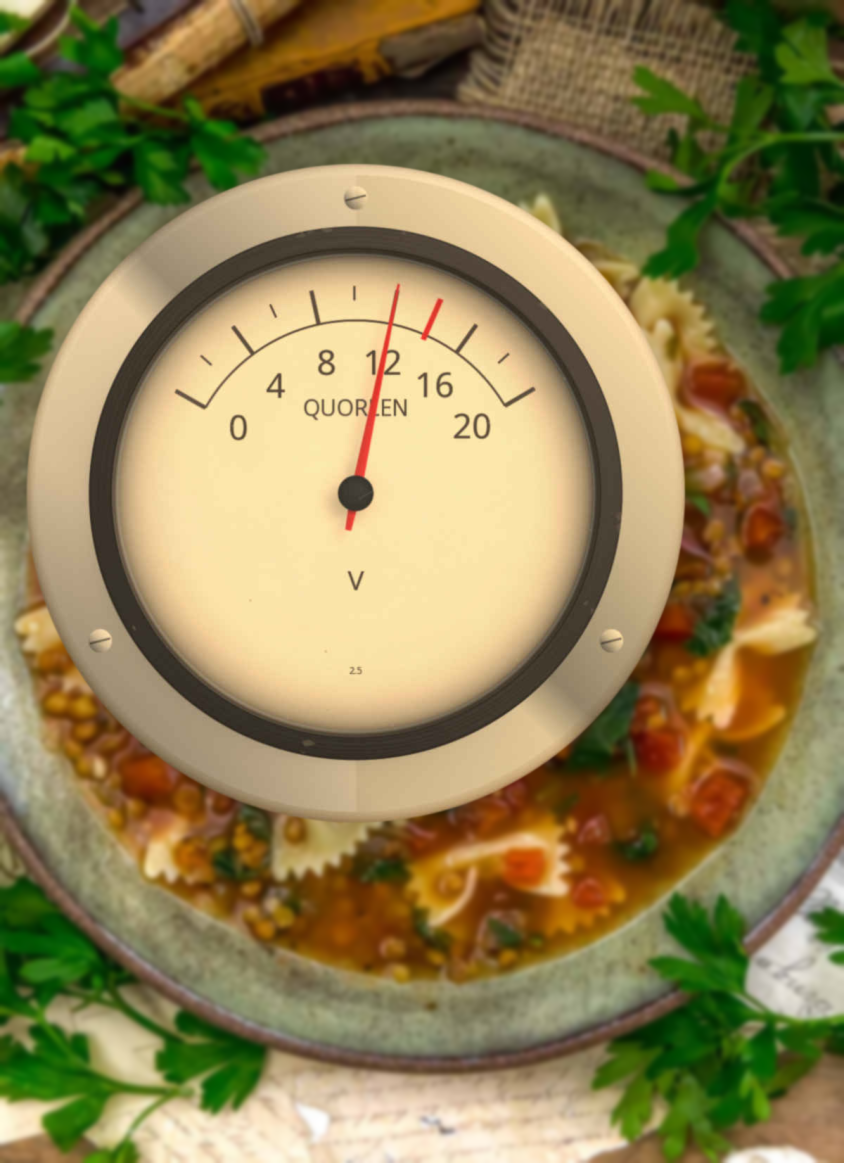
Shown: 12V
